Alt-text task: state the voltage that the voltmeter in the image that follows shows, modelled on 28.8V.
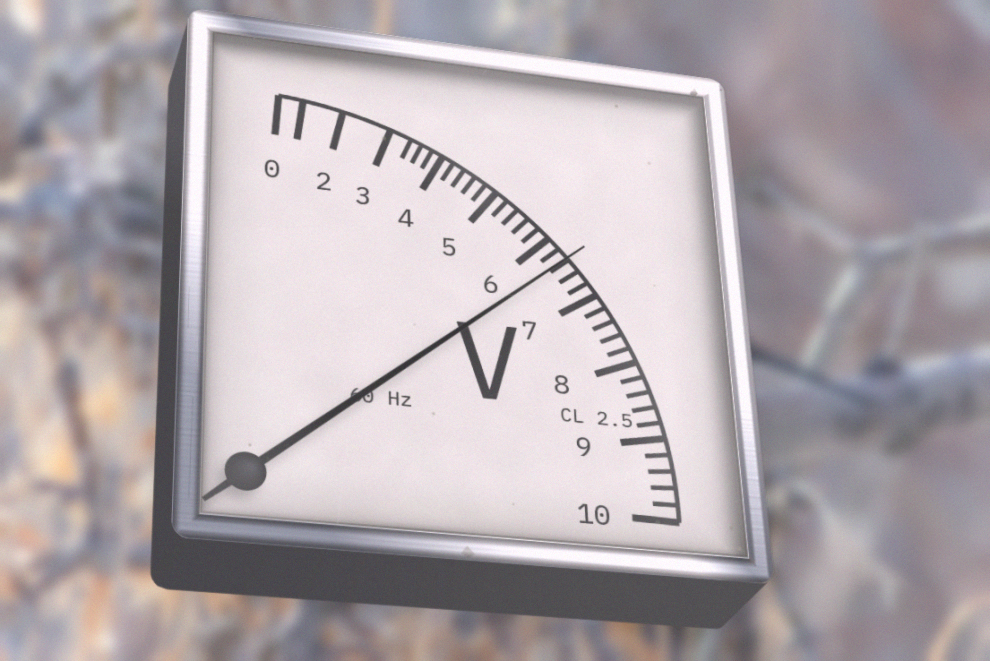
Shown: 6.4V
